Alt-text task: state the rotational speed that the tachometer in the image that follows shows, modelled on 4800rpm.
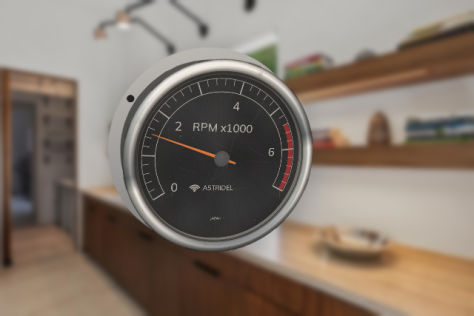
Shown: 1500rpm
